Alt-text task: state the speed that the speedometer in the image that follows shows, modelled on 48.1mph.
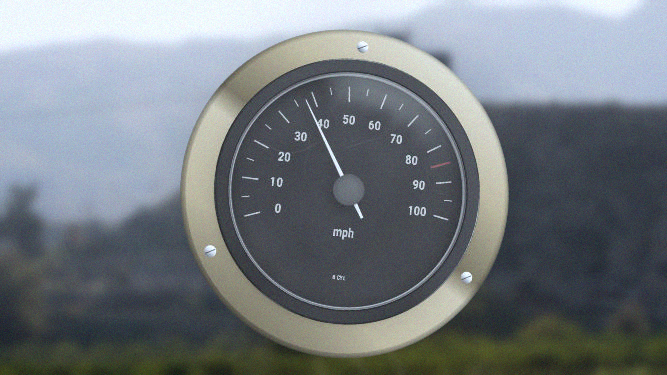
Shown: 37.5mph
